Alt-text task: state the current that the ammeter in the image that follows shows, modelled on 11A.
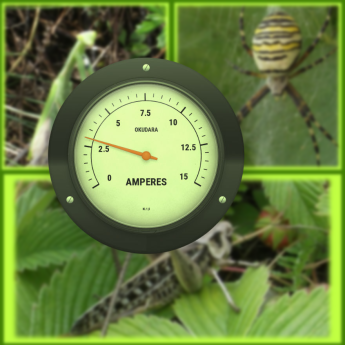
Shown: 3A
